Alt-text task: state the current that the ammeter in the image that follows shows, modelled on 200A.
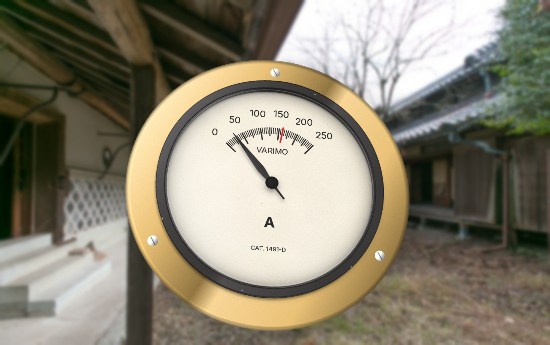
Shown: 25A
